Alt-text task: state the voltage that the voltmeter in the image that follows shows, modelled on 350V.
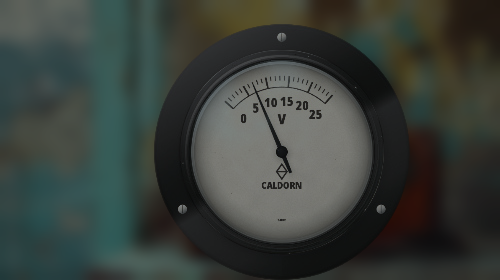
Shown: 7V
